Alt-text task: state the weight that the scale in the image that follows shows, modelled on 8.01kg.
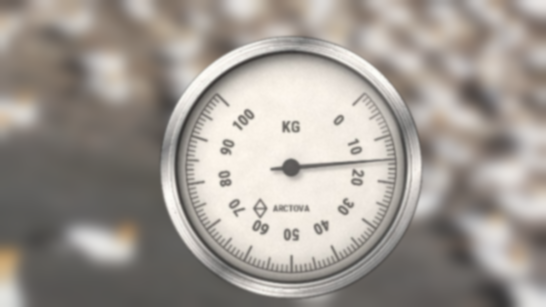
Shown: 15kg
